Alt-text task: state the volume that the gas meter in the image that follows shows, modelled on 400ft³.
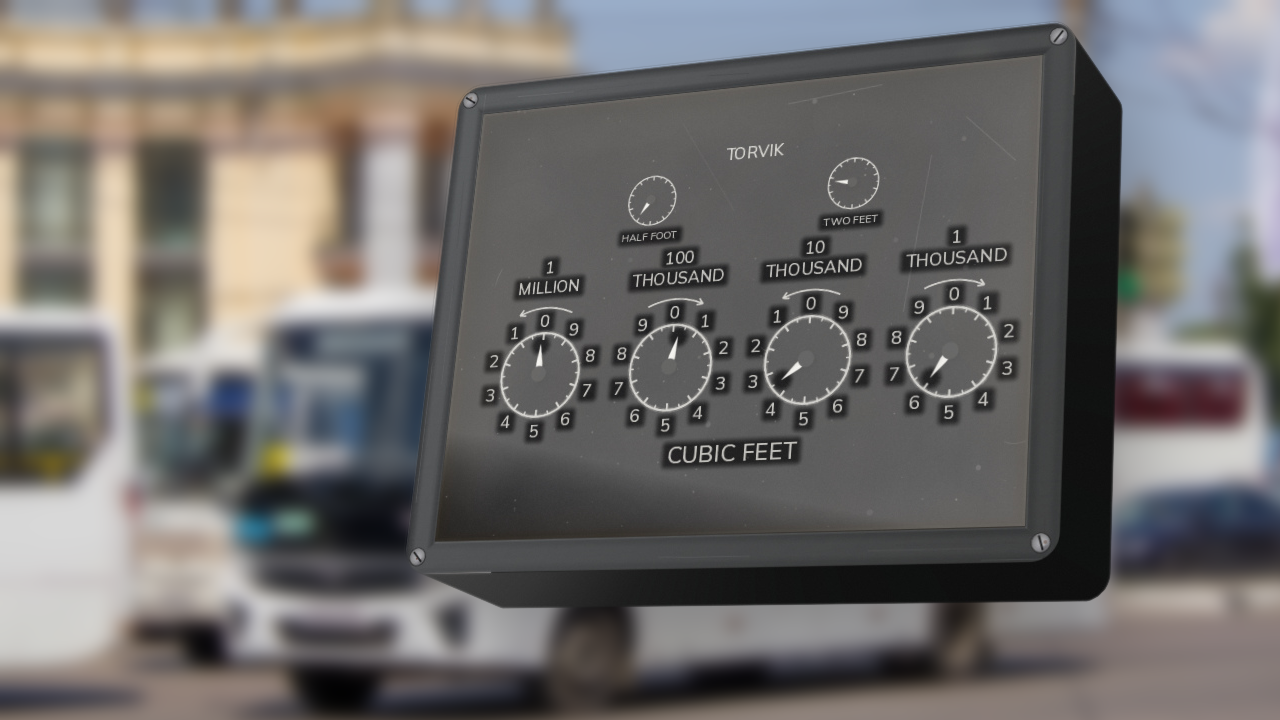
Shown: 3600ft³
